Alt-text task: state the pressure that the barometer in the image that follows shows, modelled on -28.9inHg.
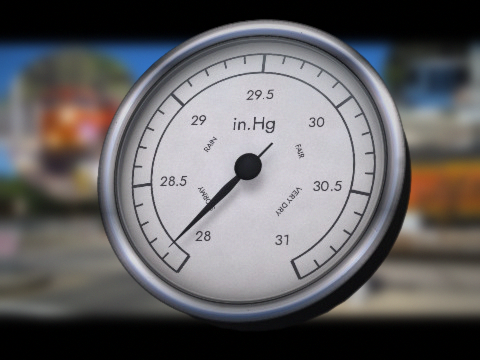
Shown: 28.1inHg
